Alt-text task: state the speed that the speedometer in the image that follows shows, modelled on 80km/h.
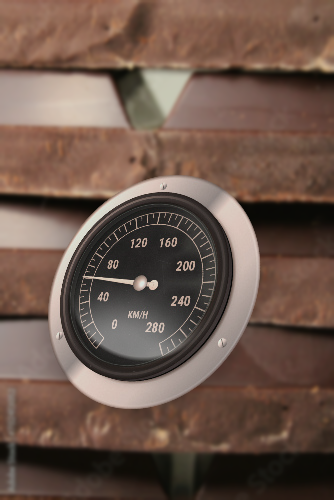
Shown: 60km/h
